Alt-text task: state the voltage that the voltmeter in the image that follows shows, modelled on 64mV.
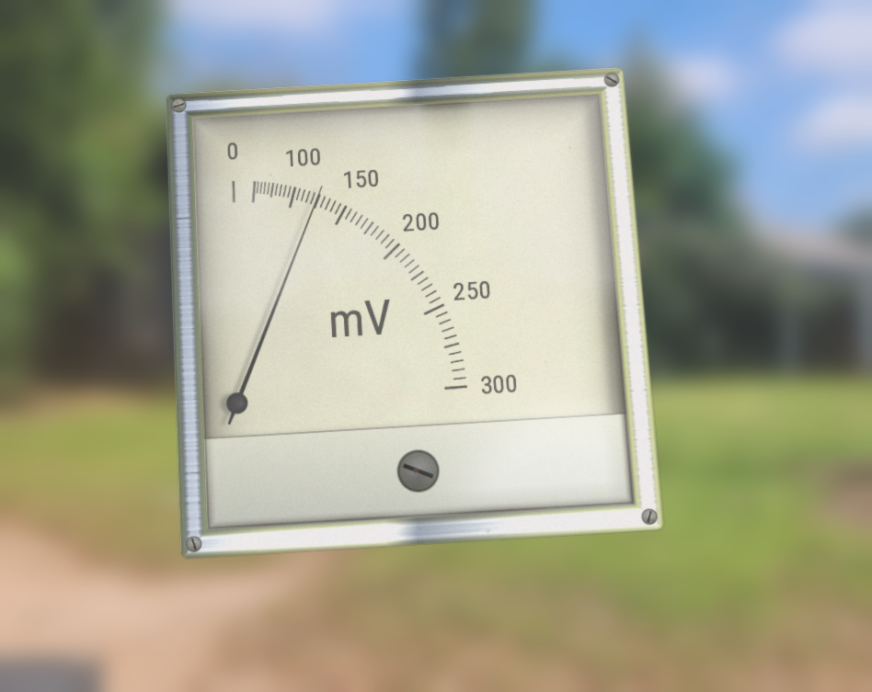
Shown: 125mV
